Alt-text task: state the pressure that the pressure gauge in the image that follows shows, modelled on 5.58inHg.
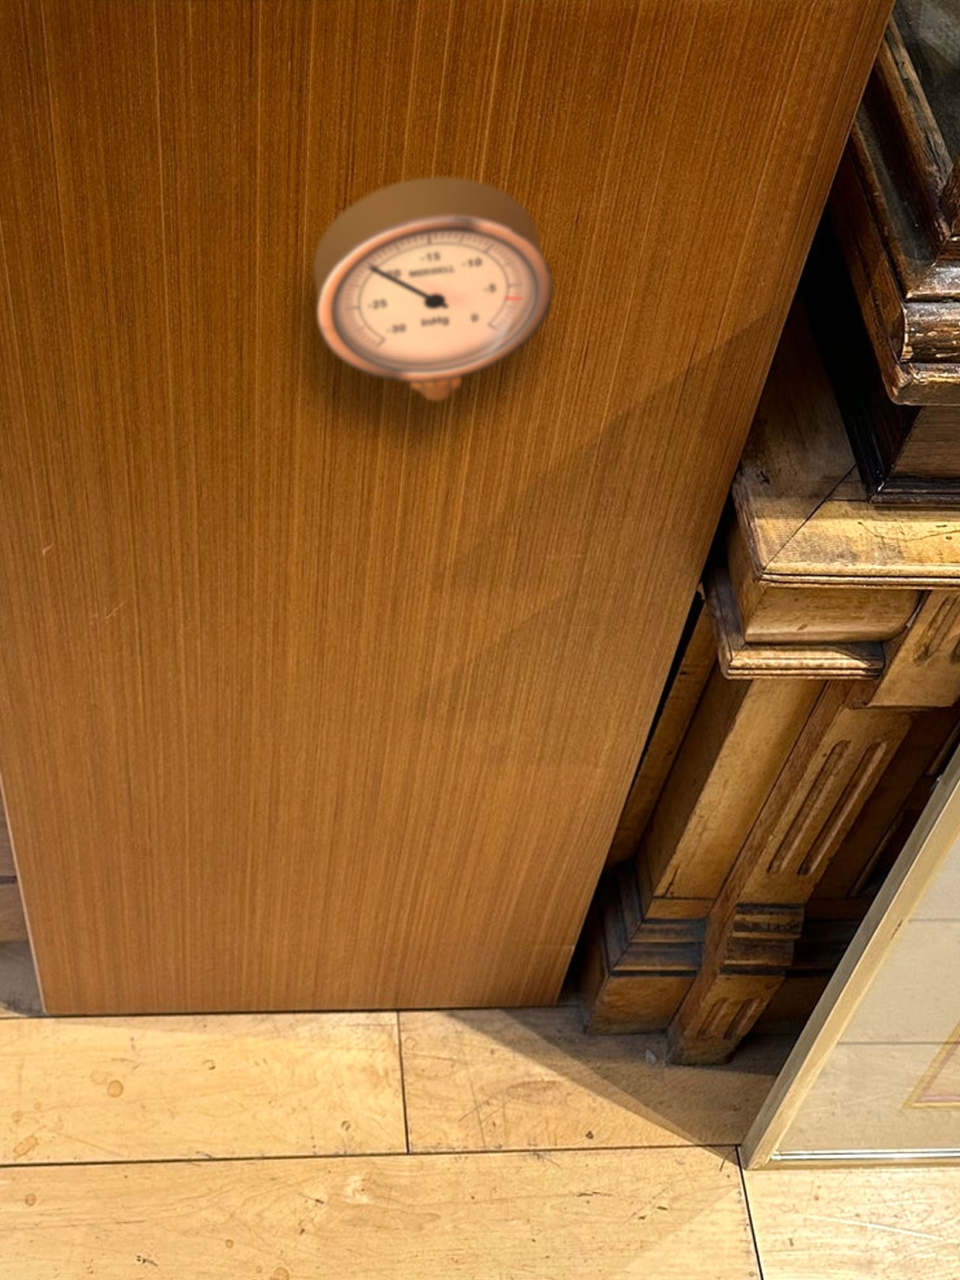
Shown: -20inHg
